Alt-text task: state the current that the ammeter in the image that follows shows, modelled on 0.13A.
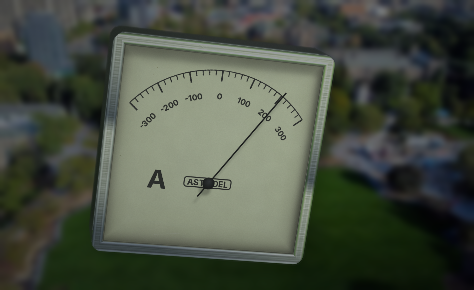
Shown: 200A
